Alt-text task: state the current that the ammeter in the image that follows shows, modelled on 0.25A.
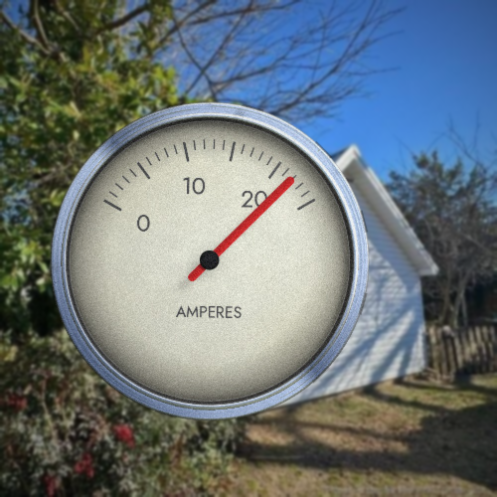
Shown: 22A
